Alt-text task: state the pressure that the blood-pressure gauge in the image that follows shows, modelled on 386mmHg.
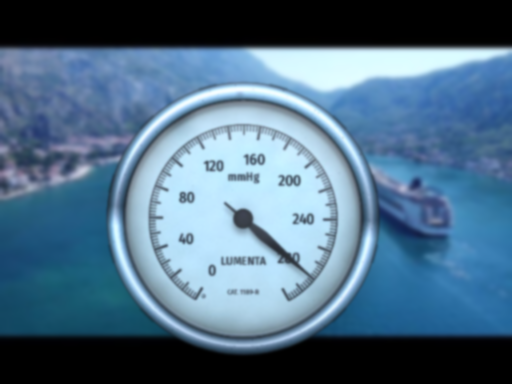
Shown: 280mmHg
